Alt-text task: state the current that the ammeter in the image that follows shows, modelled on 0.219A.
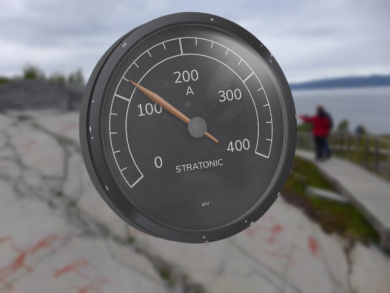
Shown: 120A
